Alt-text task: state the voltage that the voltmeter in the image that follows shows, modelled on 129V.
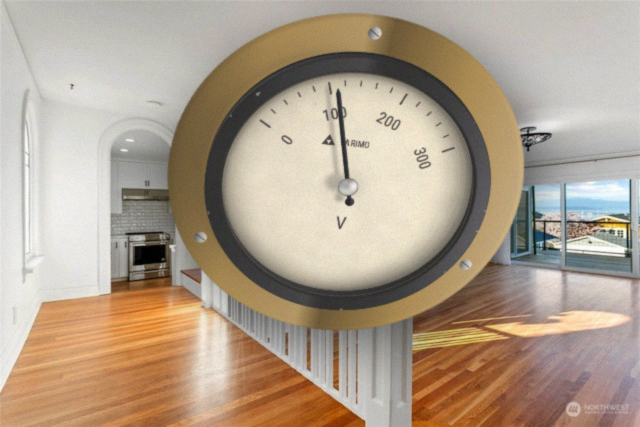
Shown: 110V
